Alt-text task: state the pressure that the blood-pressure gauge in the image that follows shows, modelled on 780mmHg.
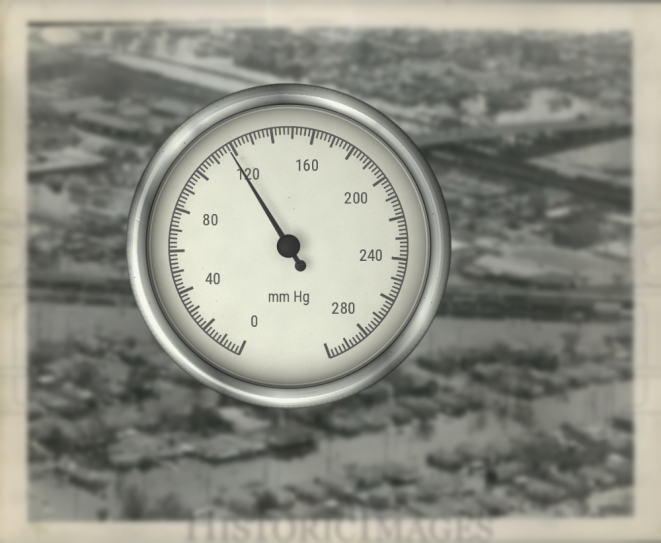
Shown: 118mmHg
